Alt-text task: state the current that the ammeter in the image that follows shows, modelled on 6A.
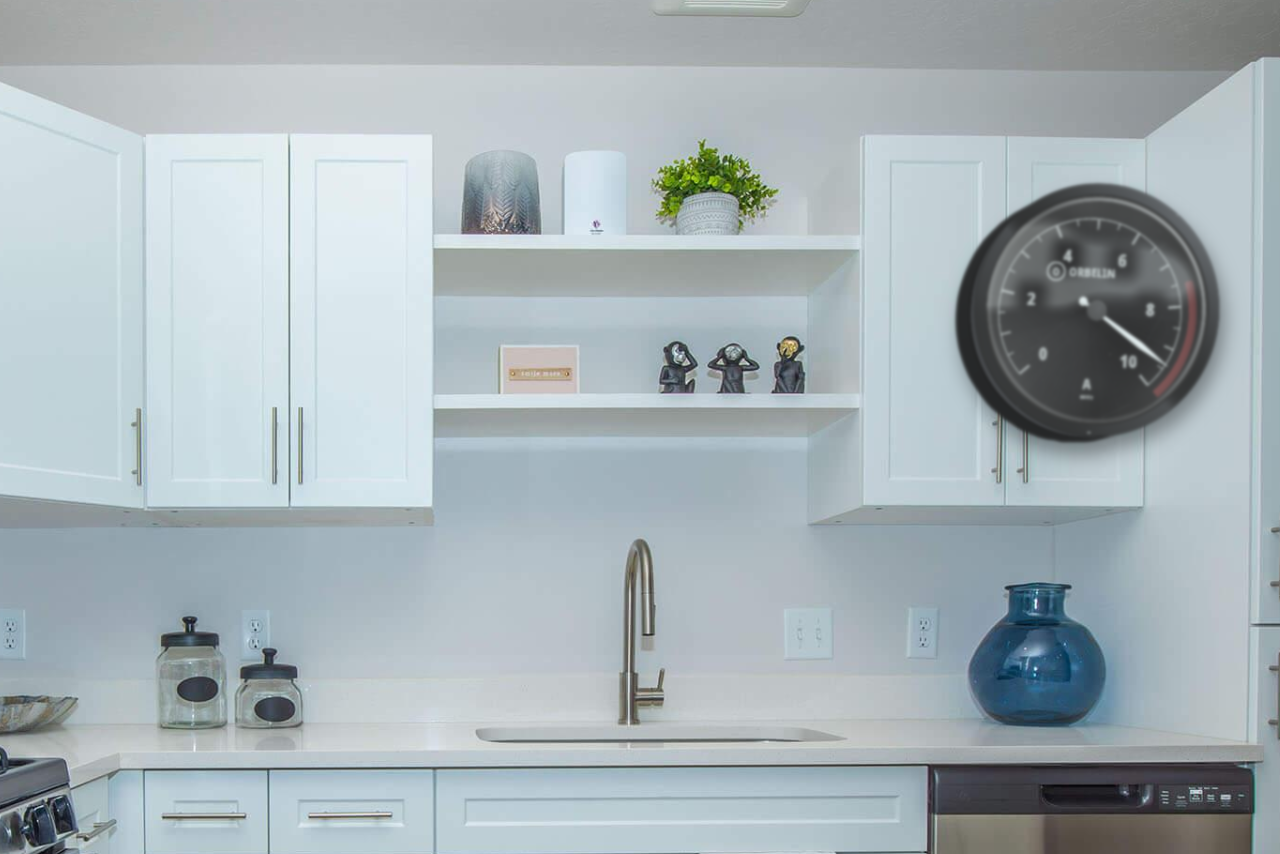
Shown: 9.5A
